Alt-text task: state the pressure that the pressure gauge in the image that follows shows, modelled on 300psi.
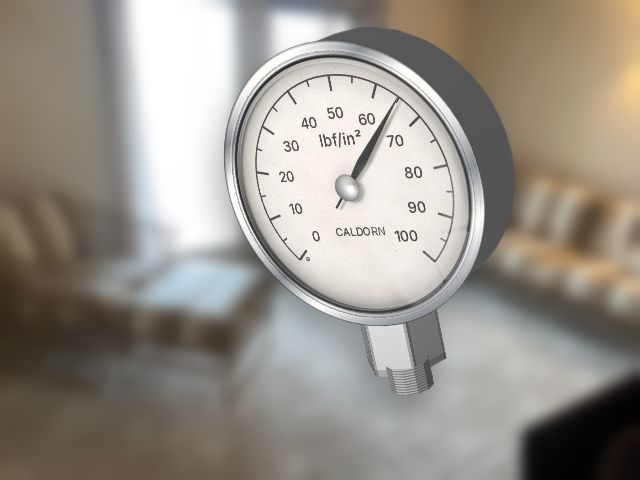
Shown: 65psi
